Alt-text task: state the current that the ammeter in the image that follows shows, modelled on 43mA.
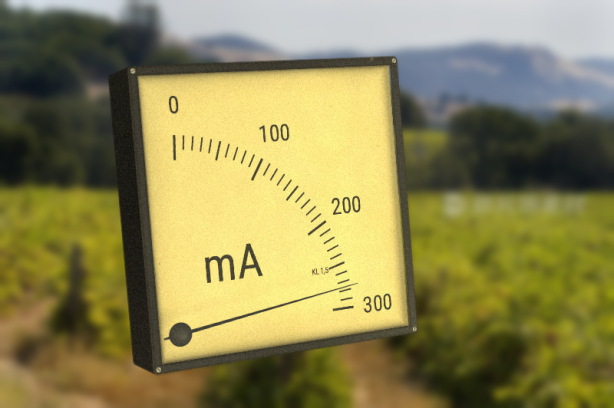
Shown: 275mA
